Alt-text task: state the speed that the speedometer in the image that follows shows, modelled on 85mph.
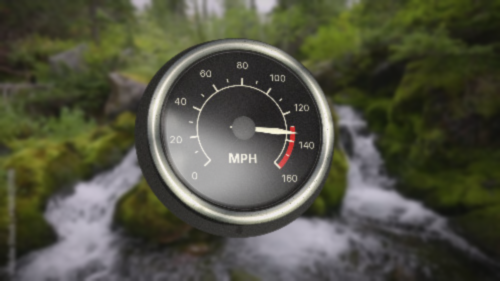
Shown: 135mph
